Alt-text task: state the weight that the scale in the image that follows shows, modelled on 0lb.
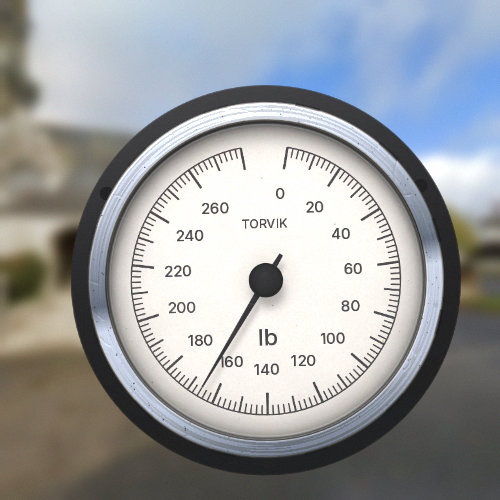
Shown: 166lb
